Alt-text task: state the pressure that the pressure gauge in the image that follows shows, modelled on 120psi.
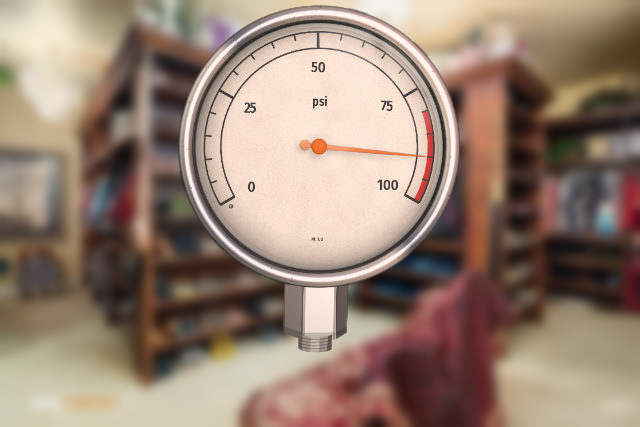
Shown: 90psi
